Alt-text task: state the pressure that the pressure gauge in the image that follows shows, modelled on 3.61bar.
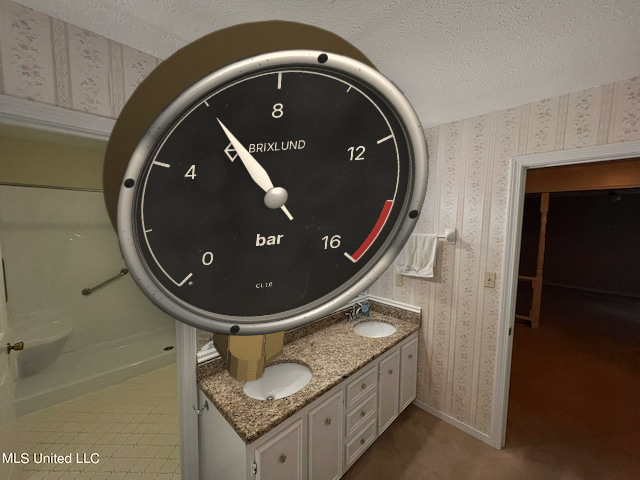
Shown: 6bar
